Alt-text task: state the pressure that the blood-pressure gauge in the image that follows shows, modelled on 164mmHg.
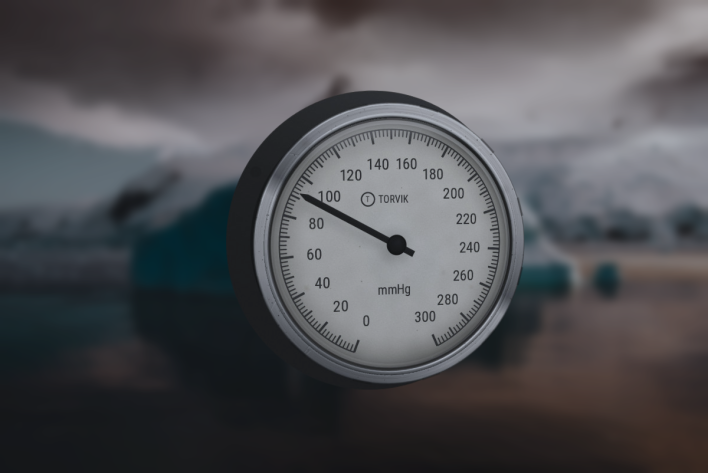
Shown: 92mmHg
